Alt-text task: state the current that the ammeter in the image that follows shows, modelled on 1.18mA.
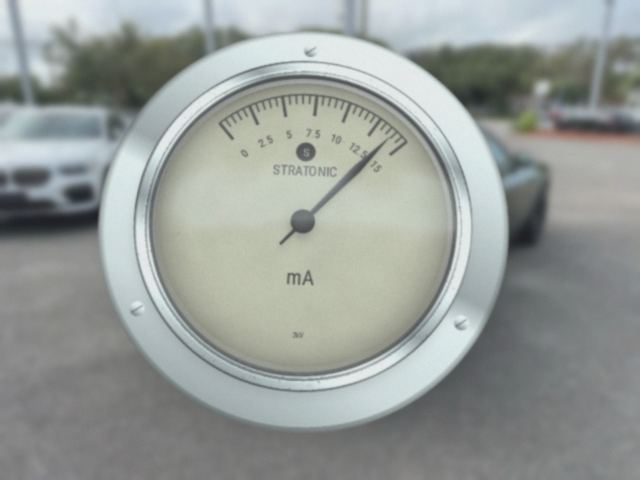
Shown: 14mA
